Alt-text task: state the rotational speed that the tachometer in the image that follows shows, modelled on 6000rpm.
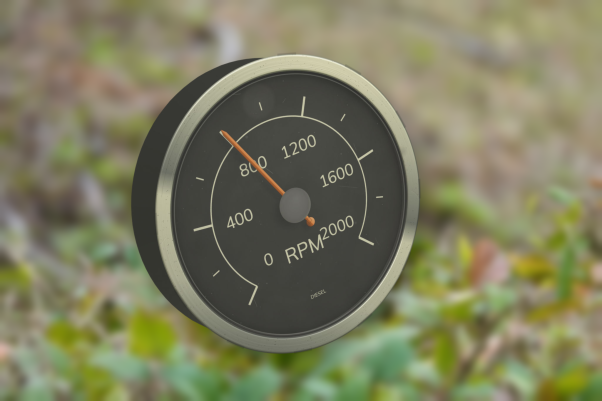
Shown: 800rpm
